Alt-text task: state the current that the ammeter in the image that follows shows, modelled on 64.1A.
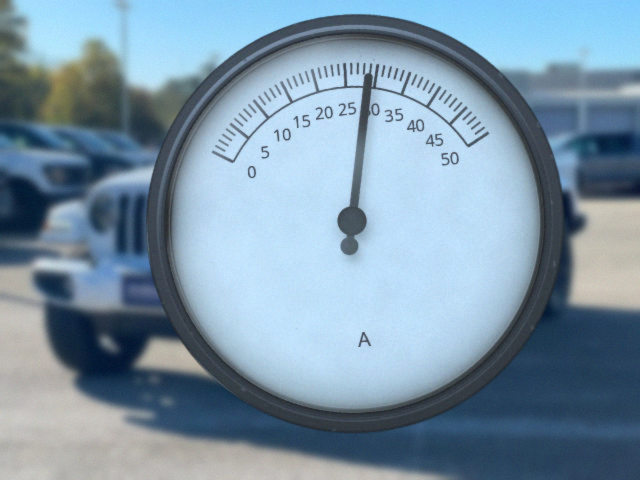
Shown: 29A
